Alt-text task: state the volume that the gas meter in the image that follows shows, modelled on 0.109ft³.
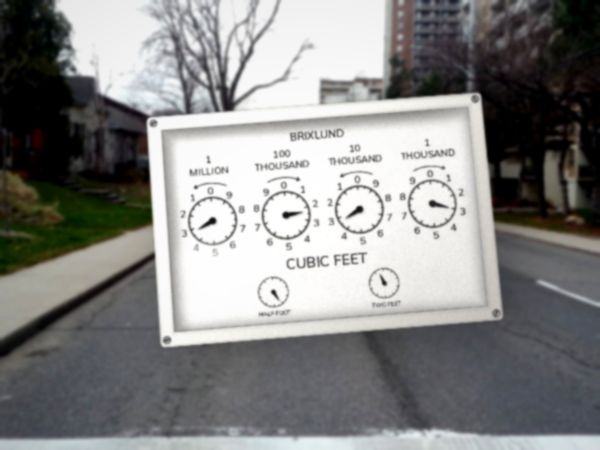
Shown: 323300ft³
